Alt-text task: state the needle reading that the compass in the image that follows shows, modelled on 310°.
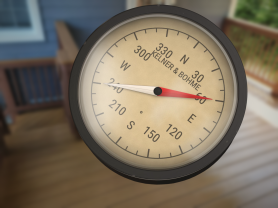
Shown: 60°
